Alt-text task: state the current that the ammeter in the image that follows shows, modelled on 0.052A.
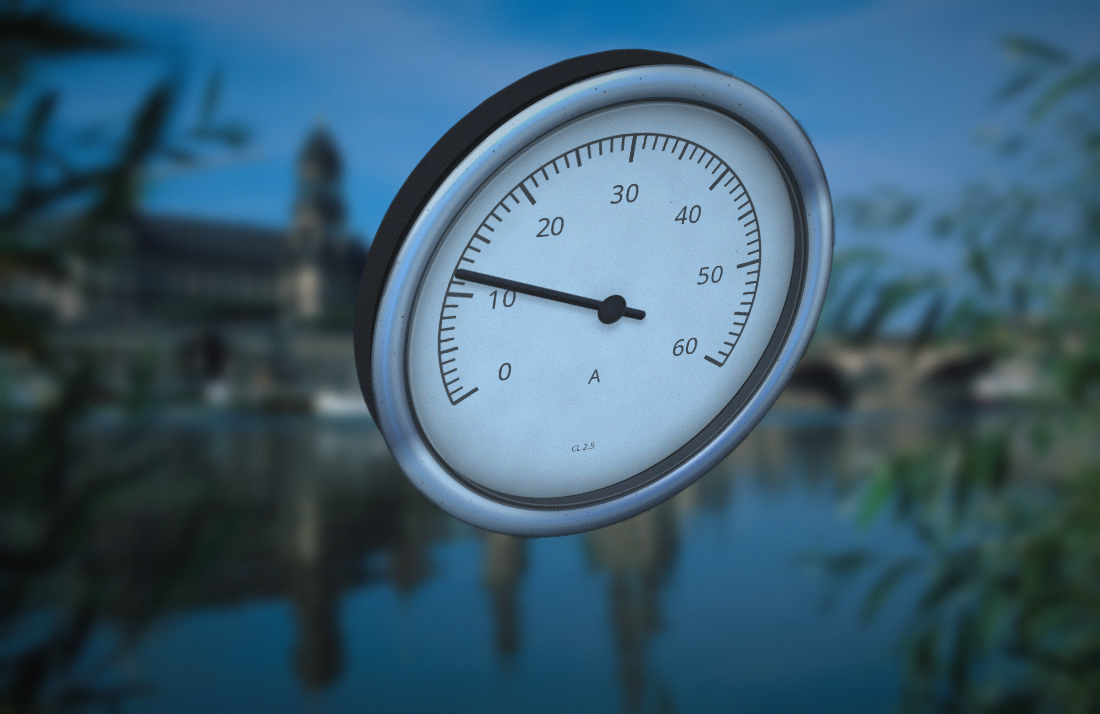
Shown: 12A
